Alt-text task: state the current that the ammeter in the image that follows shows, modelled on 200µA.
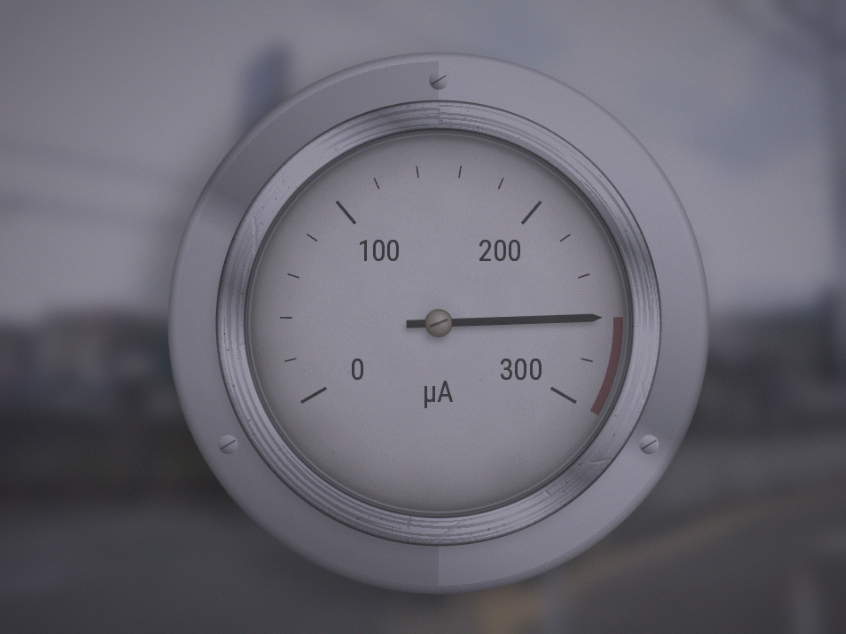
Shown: 260µA
